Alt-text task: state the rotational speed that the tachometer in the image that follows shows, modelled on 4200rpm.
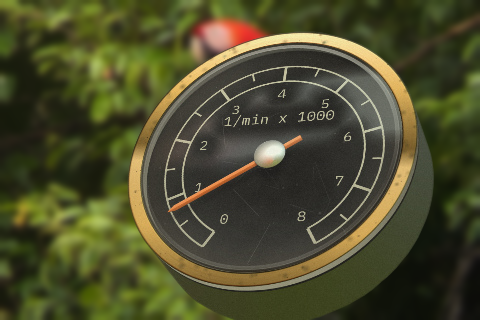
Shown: 750rpm
